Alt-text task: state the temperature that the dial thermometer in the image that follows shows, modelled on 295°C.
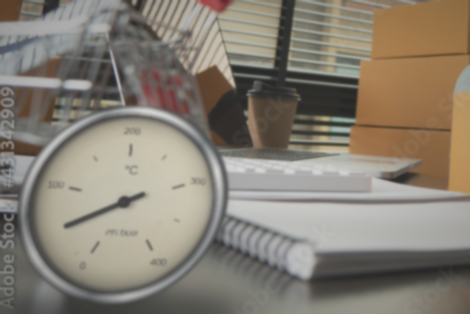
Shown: 50°C
